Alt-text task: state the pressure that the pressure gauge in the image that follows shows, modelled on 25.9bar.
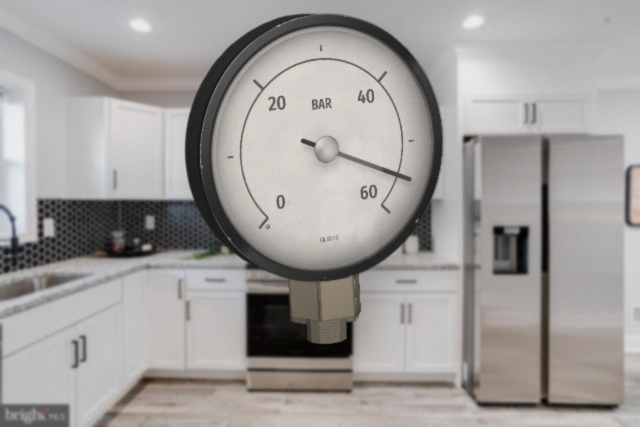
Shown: 55bar
